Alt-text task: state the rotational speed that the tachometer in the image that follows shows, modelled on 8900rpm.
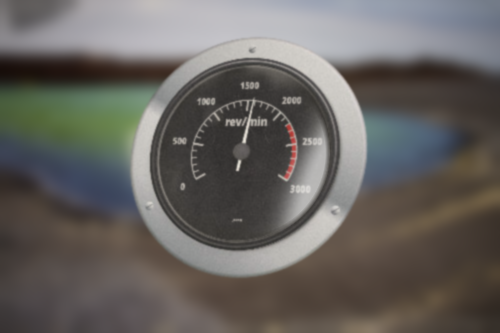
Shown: 1600rpm
